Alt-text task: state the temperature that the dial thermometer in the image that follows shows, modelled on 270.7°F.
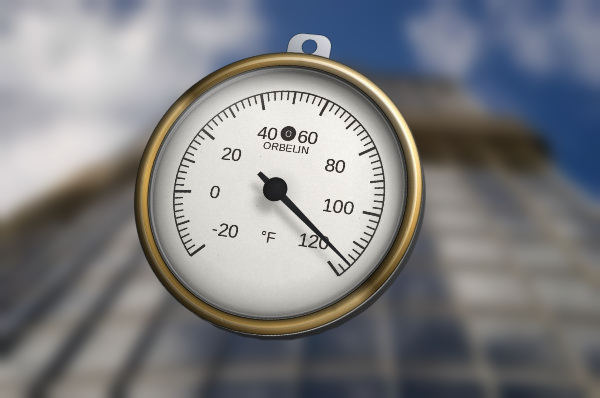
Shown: 116°F
